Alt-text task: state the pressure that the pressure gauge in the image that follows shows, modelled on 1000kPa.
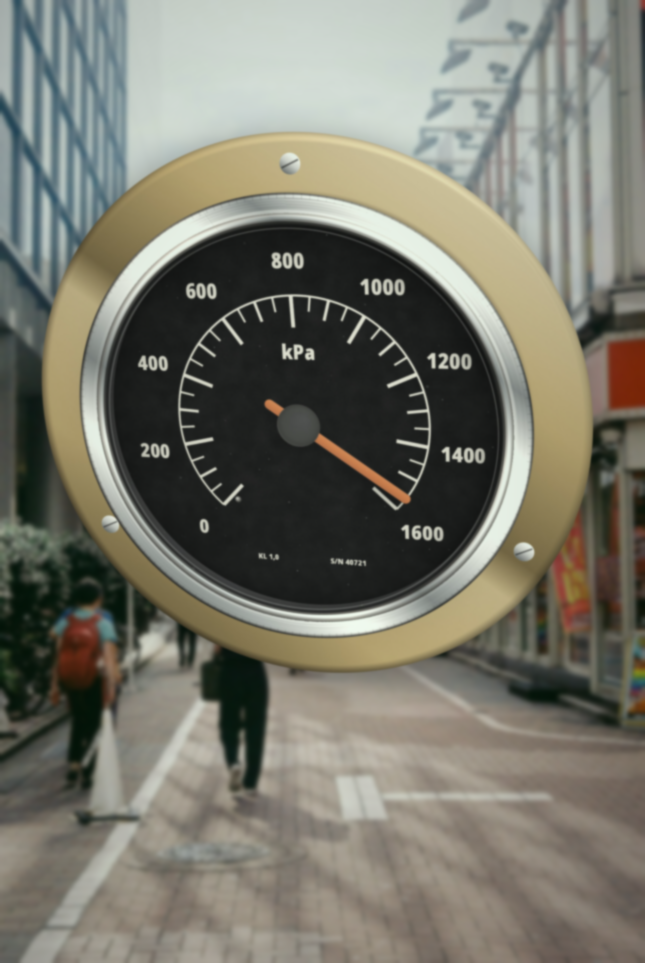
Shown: 1550kPa
